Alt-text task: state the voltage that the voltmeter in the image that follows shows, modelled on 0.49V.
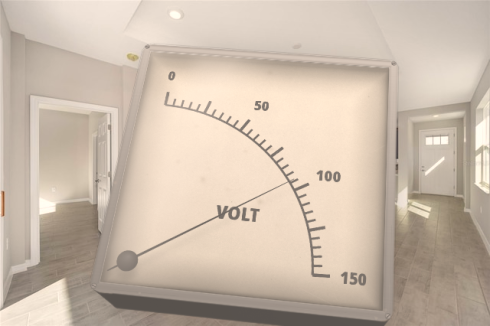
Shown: 95V
